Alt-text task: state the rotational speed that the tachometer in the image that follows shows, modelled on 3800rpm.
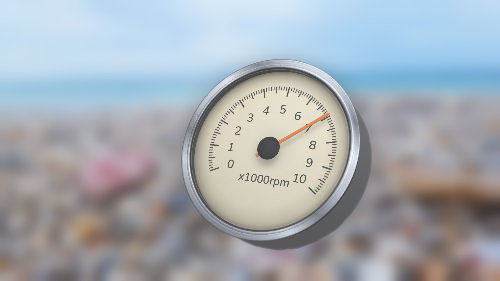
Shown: 7000rpm
